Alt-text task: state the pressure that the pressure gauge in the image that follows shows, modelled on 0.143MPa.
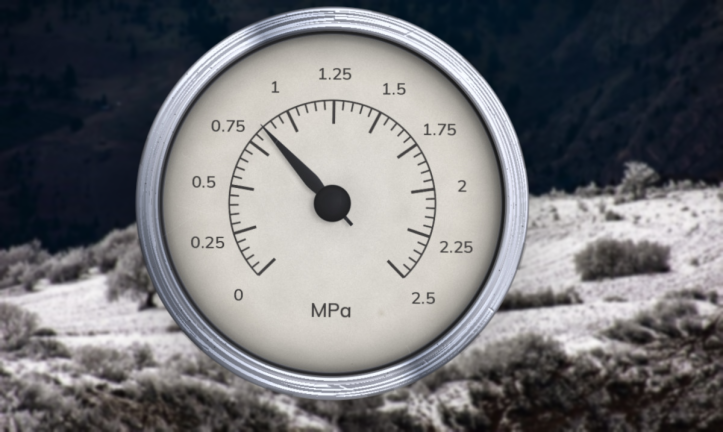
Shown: 0.85MPa
